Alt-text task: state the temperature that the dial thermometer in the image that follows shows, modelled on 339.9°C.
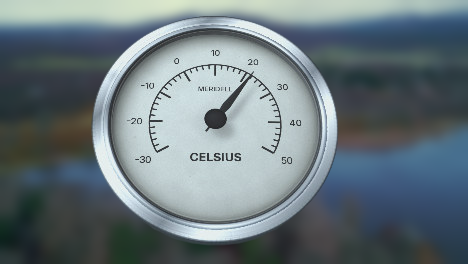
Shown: 22°C
